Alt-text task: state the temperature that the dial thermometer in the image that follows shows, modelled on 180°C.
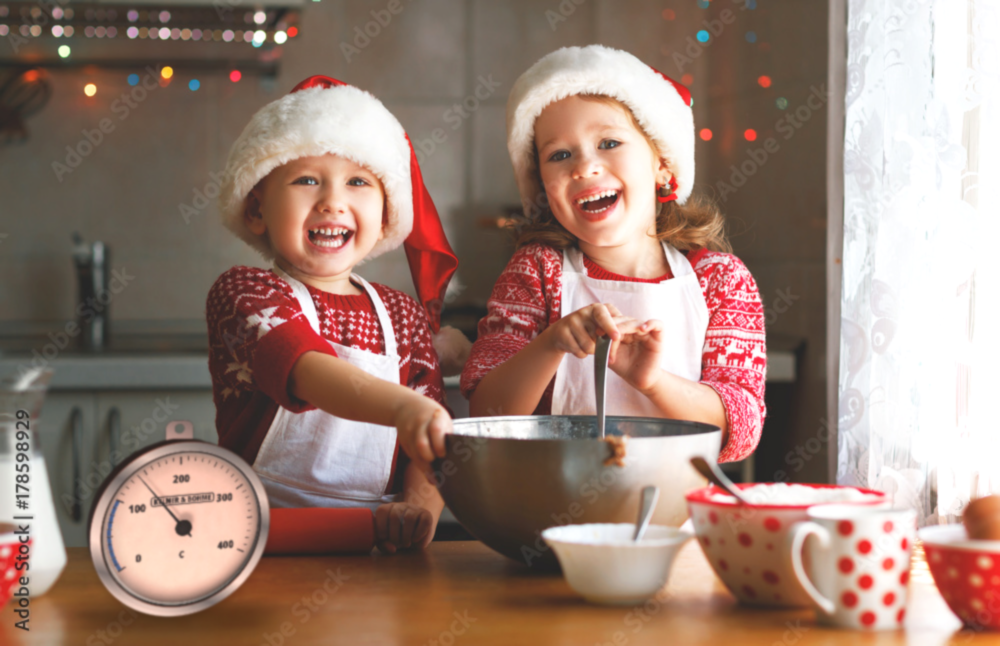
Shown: 140°C
